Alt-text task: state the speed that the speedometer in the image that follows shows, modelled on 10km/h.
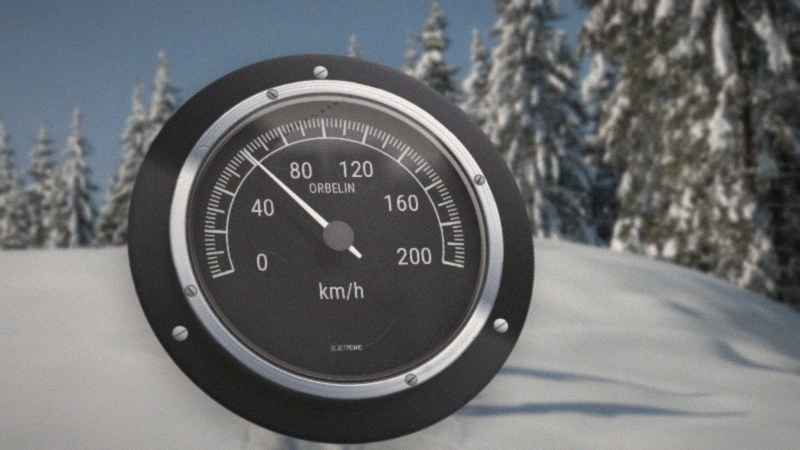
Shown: 60km/h
